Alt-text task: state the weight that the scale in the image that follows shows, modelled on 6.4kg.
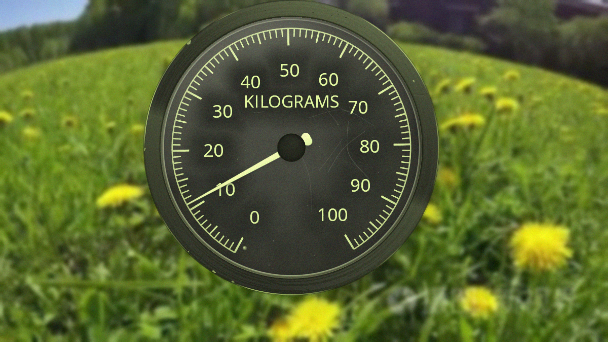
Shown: 11kg
